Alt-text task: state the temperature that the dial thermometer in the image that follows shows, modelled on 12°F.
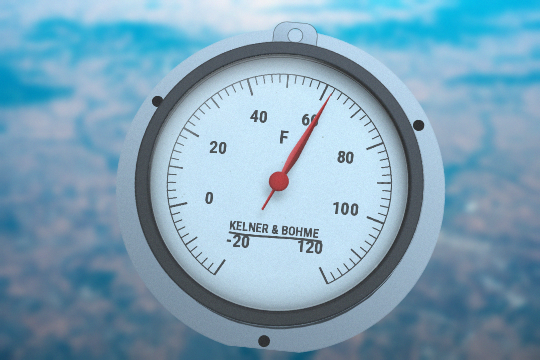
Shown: 62°F
